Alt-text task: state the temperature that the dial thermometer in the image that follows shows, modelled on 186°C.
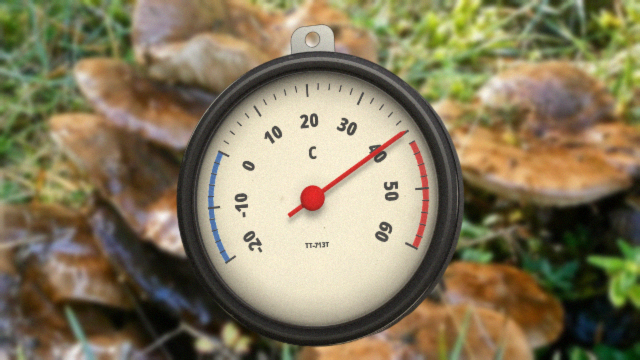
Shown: 40°C
